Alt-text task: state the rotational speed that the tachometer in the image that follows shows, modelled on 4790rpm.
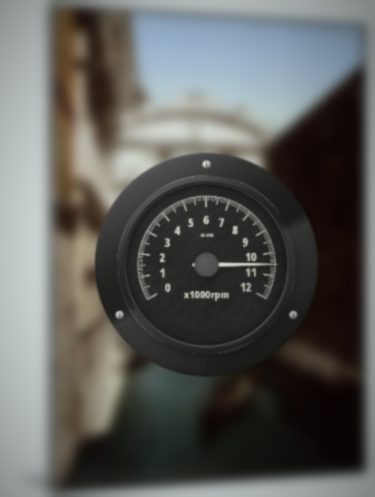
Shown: 10500rpm
